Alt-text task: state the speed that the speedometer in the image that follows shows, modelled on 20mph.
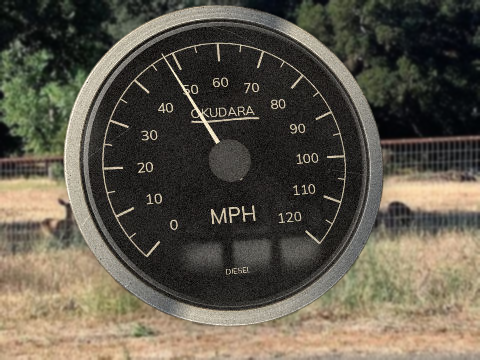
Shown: 47.5mph
